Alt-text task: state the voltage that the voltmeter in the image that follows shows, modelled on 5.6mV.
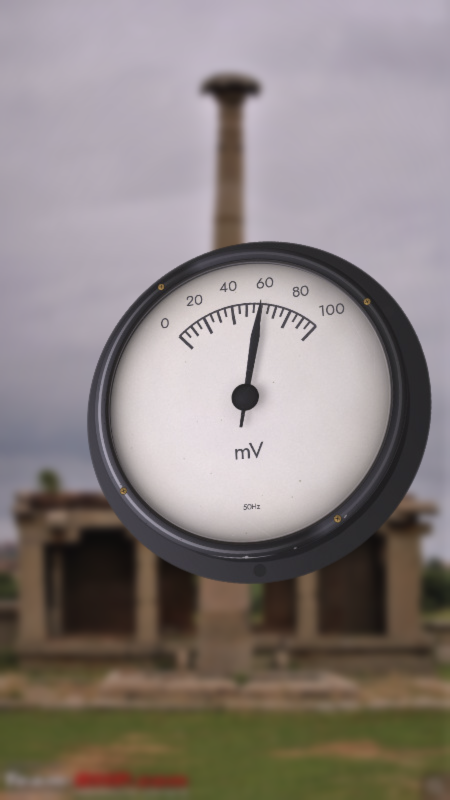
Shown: 60mV
